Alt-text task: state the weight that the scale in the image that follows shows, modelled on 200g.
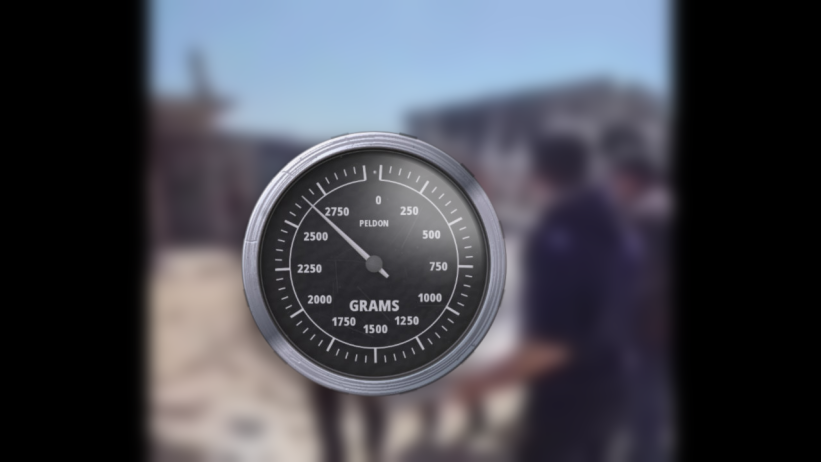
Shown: 2650g
